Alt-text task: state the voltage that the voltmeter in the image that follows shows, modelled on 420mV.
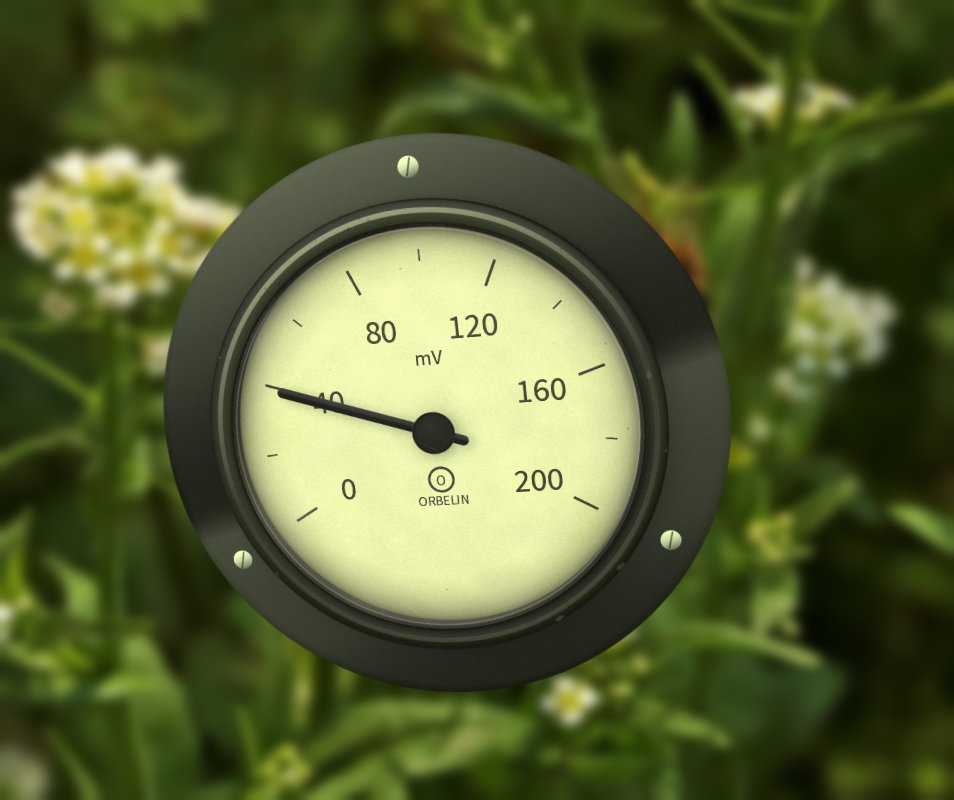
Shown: 40mV
